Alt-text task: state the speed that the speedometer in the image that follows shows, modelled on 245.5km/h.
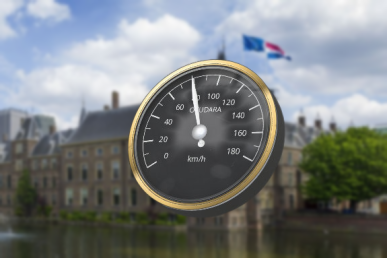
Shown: 80km/h
